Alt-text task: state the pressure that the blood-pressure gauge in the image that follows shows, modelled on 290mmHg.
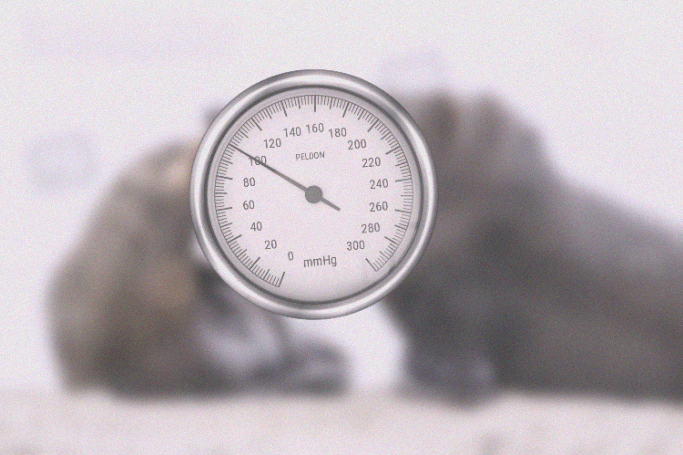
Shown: 100mmHg
